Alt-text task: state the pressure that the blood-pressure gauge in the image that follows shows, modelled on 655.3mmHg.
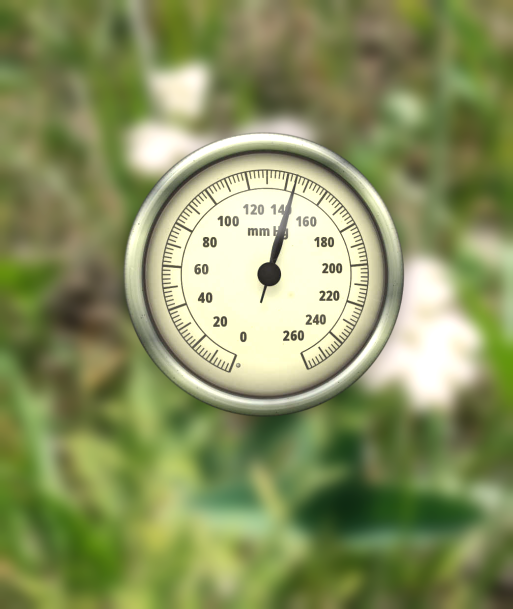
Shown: 144mmHg
